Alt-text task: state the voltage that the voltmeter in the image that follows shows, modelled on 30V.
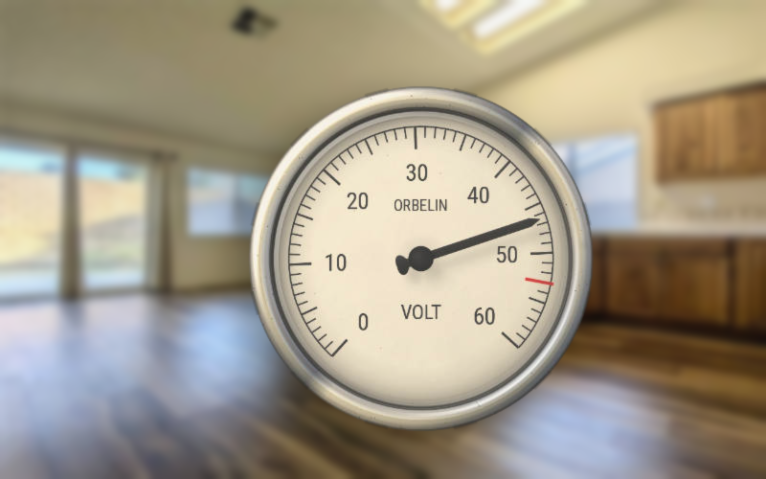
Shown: 46.5V
